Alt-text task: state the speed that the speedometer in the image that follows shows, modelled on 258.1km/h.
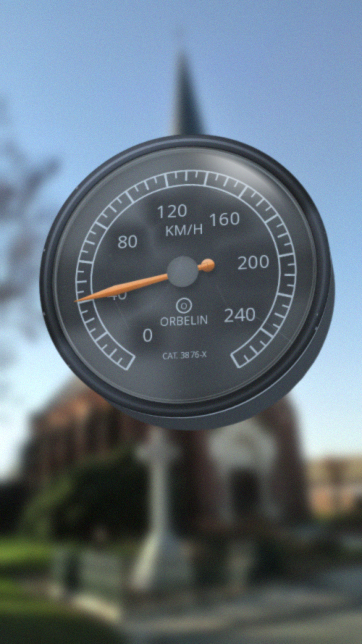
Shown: 40km/h
